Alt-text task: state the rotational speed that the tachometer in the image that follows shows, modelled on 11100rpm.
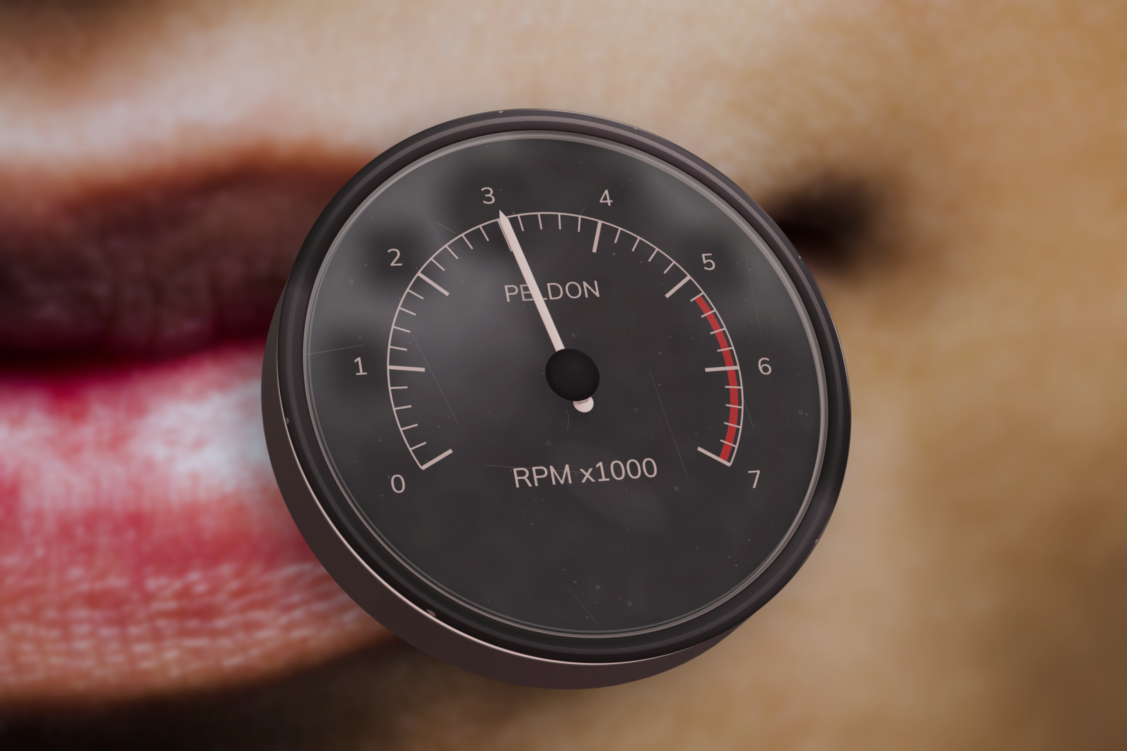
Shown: 3000rpm
